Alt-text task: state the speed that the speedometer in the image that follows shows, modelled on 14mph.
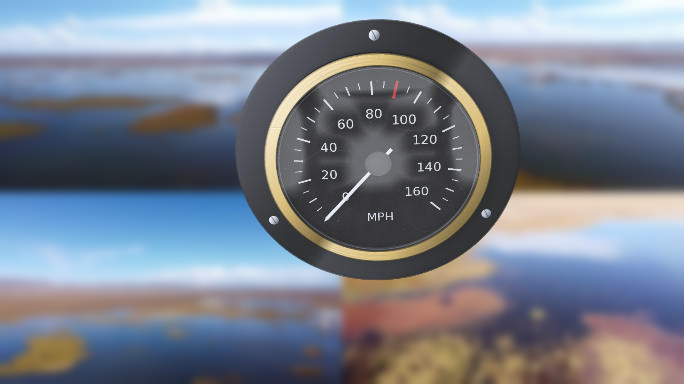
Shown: 0mph
